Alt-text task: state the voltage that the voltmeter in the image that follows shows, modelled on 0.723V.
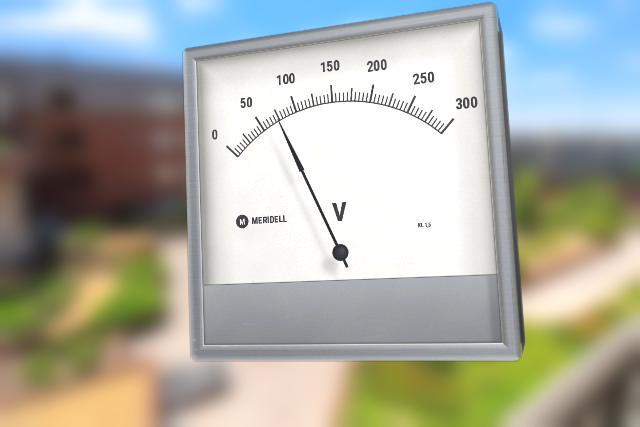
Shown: 75V
